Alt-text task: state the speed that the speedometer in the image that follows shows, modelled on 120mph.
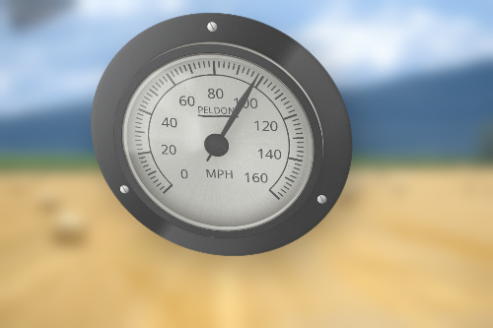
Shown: 98mph
